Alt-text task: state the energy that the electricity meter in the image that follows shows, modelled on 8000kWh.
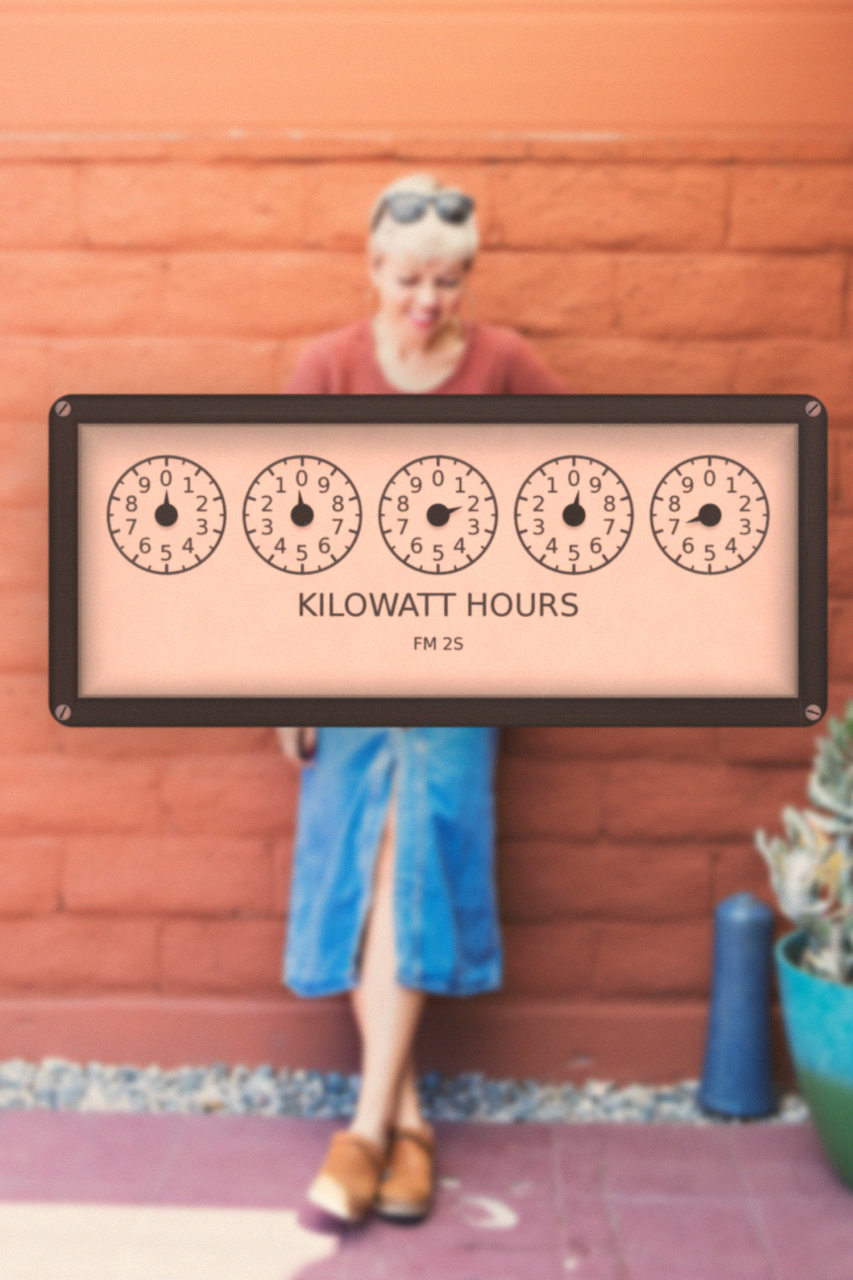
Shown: 197kWh
